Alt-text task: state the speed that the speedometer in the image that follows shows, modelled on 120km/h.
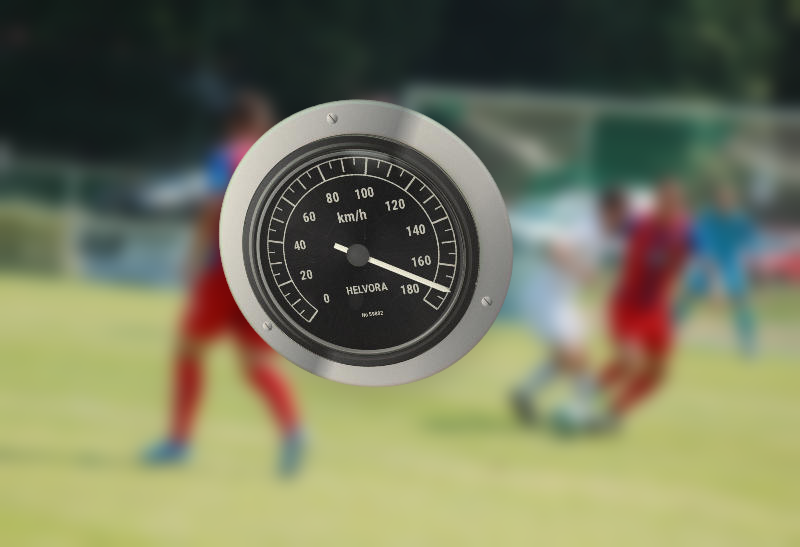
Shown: 170km/h
